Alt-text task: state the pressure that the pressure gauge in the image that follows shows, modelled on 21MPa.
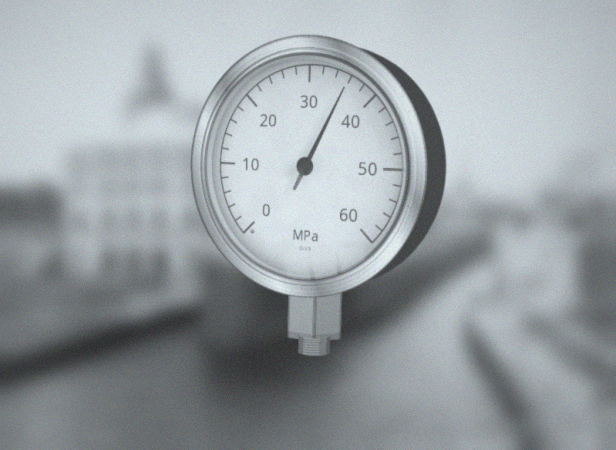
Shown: 36MPa
